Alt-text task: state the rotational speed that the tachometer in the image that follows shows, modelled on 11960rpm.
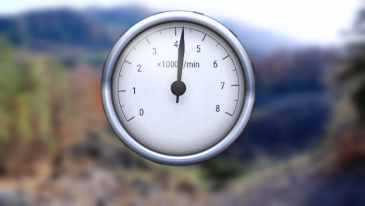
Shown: 4250rpm
